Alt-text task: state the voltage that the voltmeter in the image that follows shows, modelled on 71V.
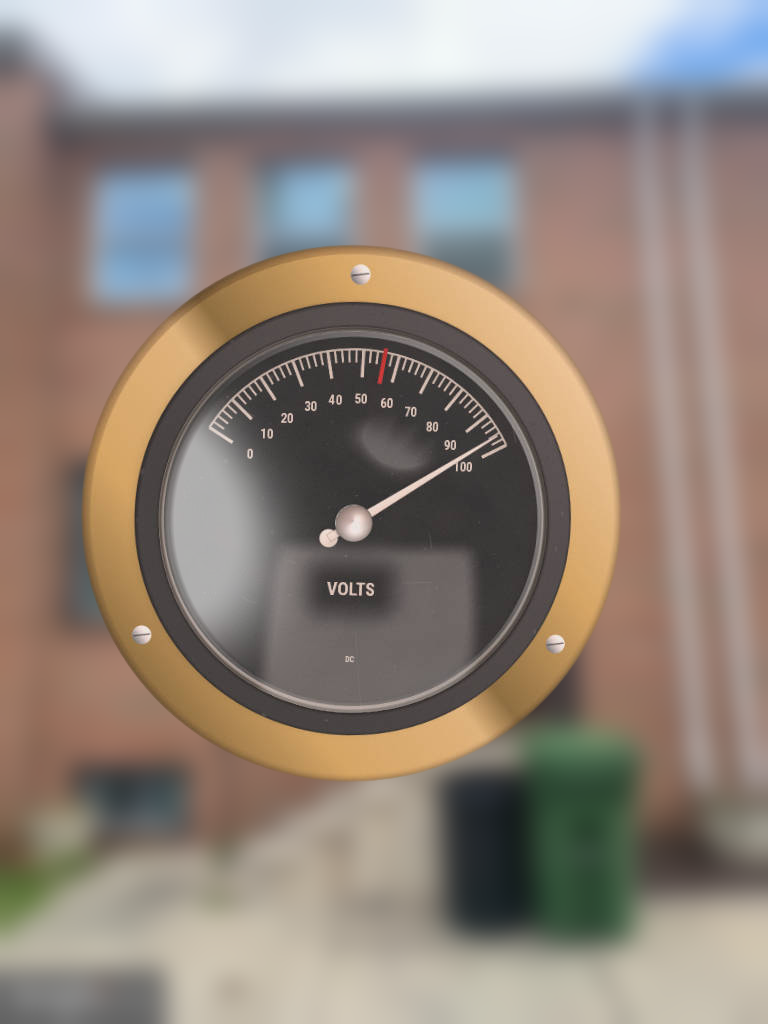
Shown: 96V
